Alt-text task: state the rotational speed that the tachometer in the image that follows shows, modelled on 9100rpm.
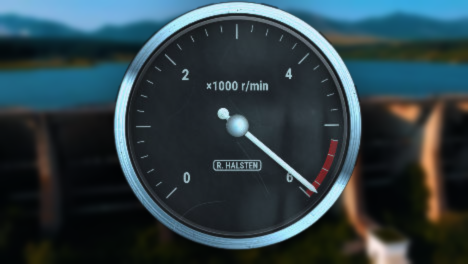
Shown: 5900rpm
